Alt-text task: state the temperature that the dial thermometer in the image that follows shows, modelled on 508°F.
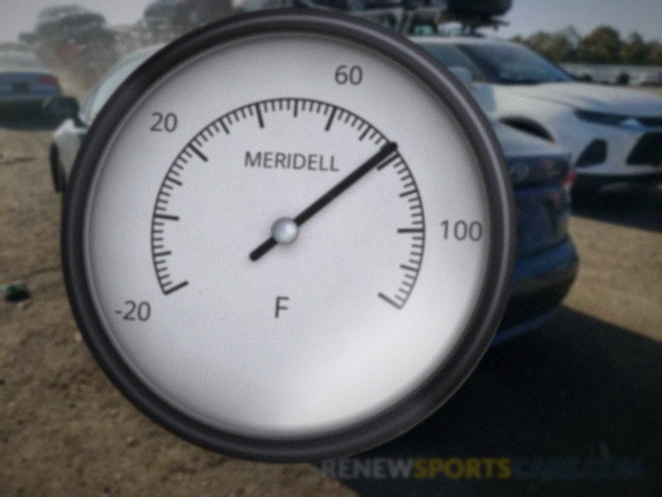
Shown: 78°F
